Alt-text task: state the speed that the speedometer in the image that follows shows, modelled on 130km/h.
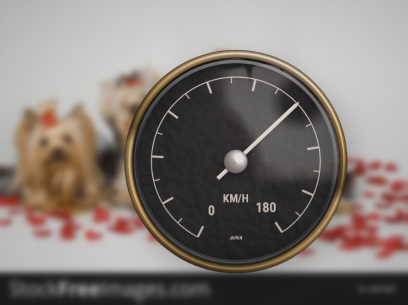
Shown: 120km/h
